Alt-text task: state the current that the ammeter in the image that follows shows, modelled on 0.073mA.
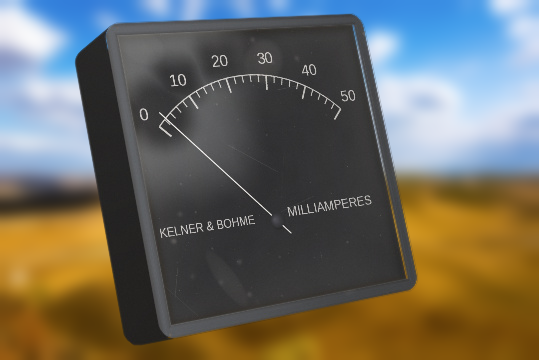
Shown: 2mA
